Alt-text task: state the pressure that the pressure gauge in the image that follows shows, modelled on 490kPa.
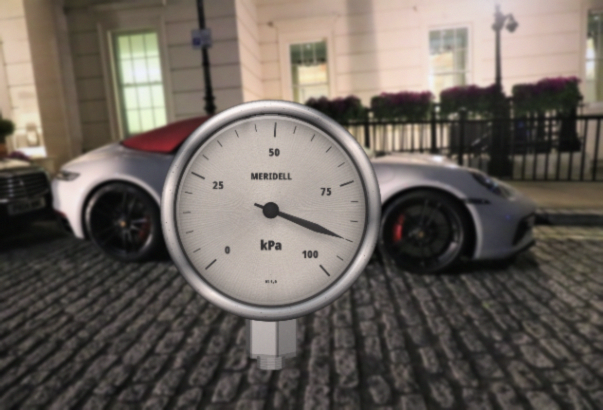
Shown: 90kPa
